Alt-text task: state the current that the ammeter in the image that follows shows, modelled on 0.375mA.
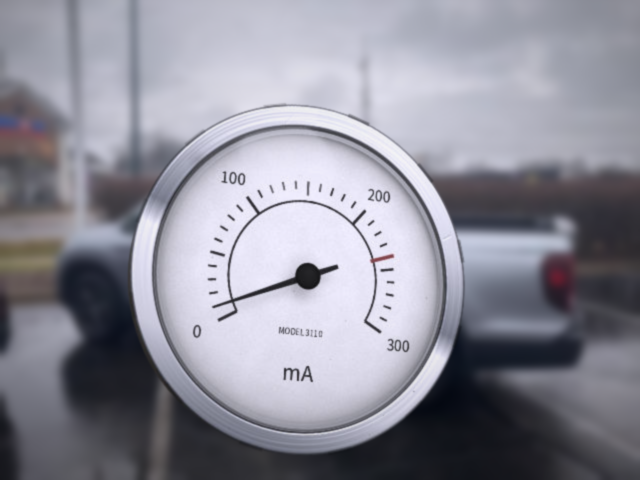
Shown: 10mA
